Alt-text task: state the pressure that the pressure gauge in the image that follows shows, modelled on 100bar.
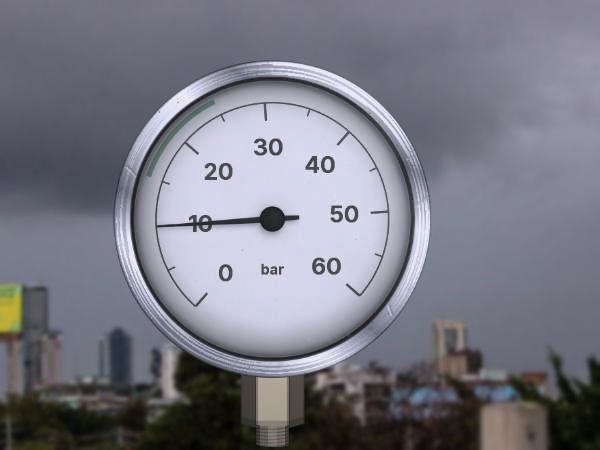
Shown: 10bar
